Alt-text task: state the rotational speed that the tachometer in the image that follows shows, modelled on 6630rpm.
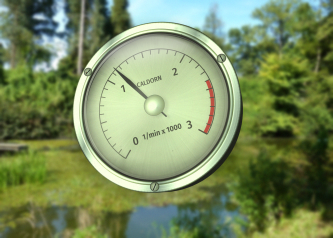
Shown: 1150rpm
